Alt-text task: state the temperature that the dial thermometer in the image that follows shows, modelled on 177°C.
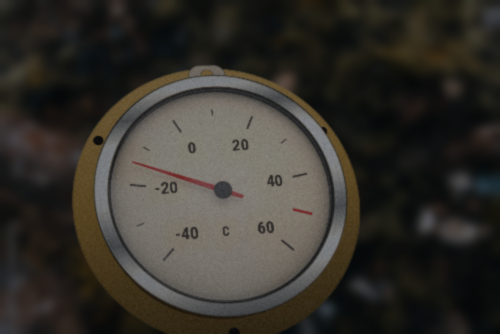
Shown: -15°C
